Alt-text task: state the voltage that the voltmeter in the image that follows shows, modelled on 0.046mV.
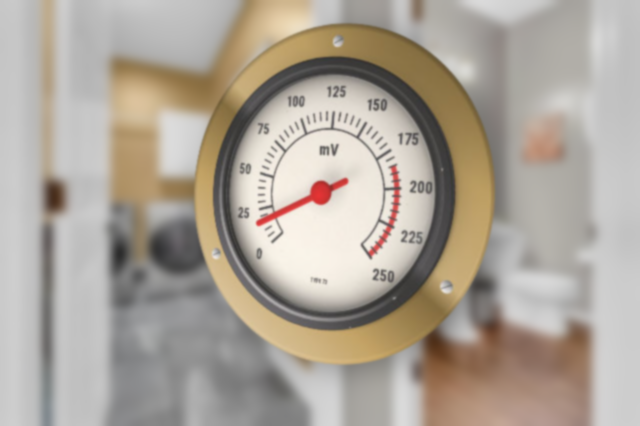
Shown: 15mV
